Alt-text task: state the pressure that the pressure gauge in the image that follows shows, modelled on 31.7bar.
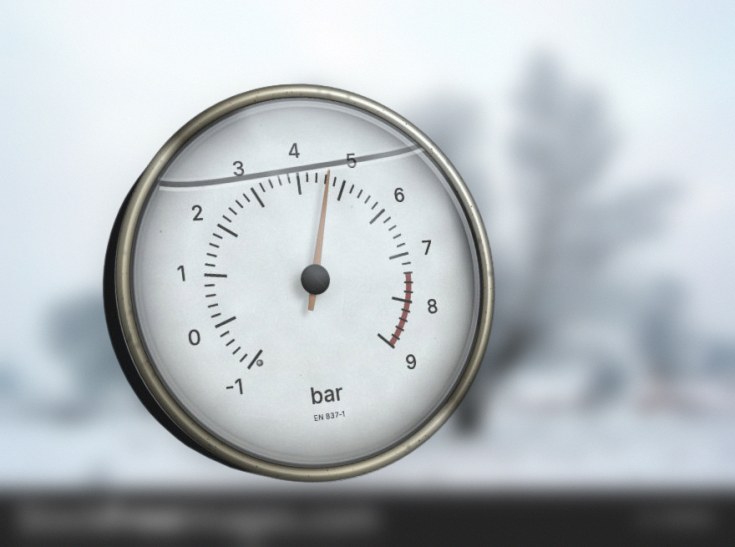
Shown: 4.6bar
